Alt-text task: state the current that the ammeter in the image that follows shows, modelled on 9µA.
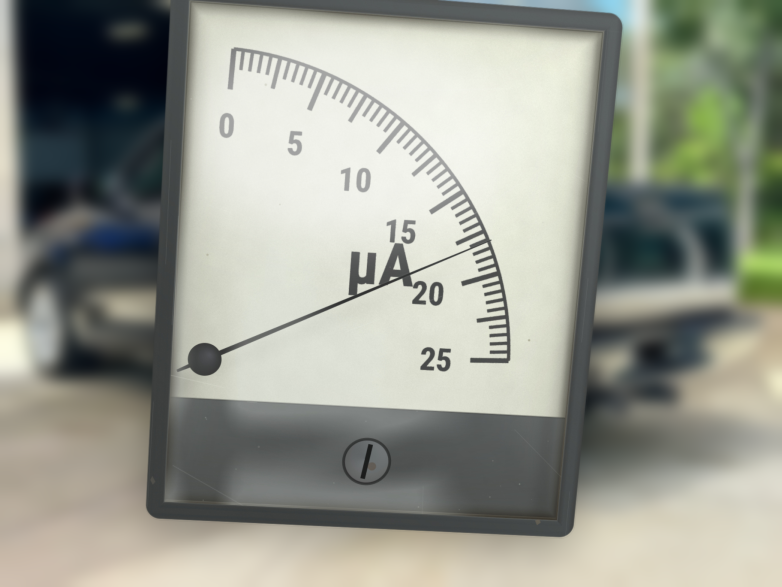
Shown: 18µA
